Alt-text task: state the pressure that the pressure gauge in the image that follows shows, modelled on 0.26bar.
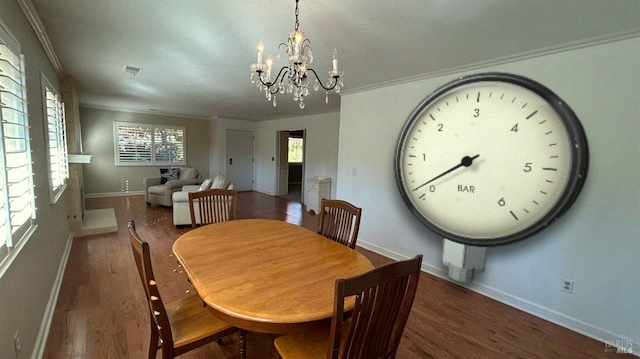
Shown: 0.2bar
